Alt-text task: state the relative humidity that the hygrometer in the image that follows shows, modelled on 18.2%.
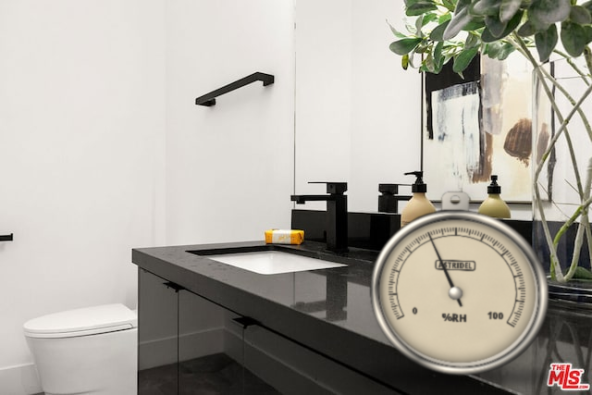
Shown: 40%
